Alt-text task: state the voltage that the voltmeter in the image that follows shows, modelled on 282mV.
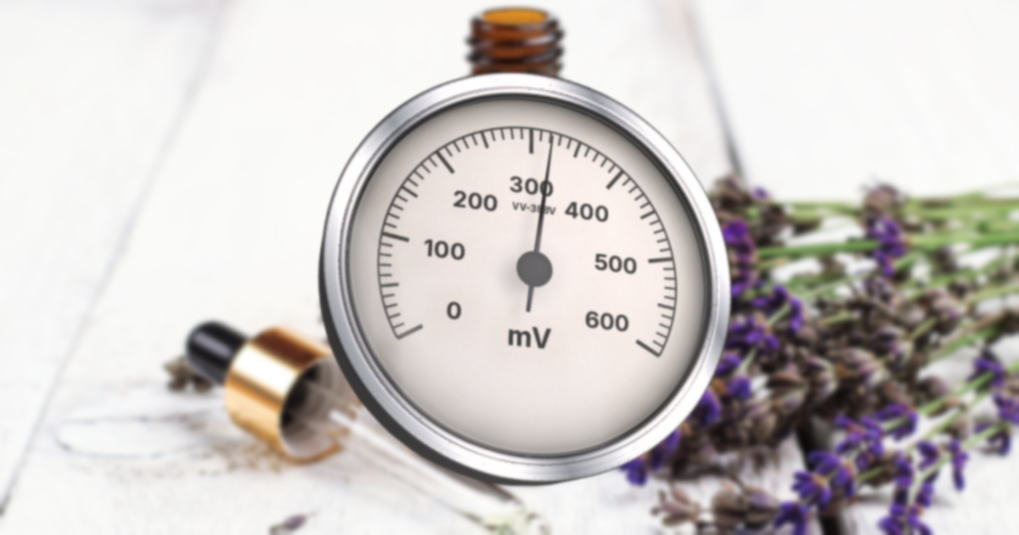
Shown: 320mV
